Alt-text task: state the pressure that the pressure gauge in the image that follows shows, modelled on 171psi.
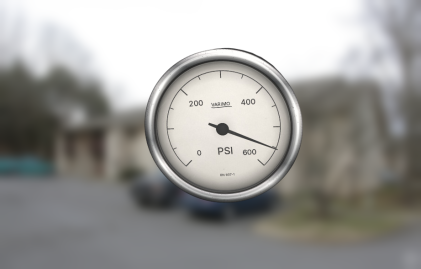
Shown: 550psi
